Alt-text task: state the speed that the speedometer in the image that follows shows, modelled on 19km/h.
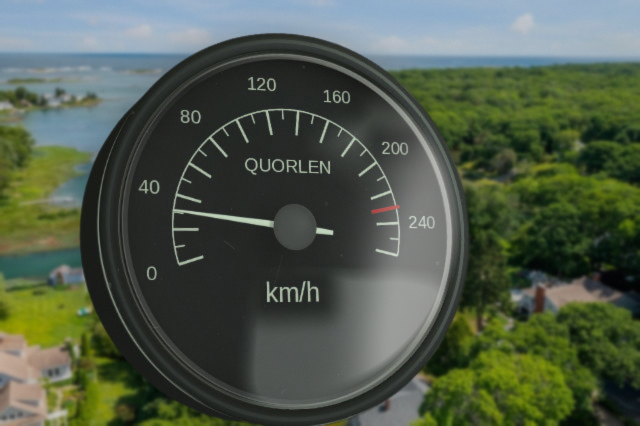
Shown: 30km/h
